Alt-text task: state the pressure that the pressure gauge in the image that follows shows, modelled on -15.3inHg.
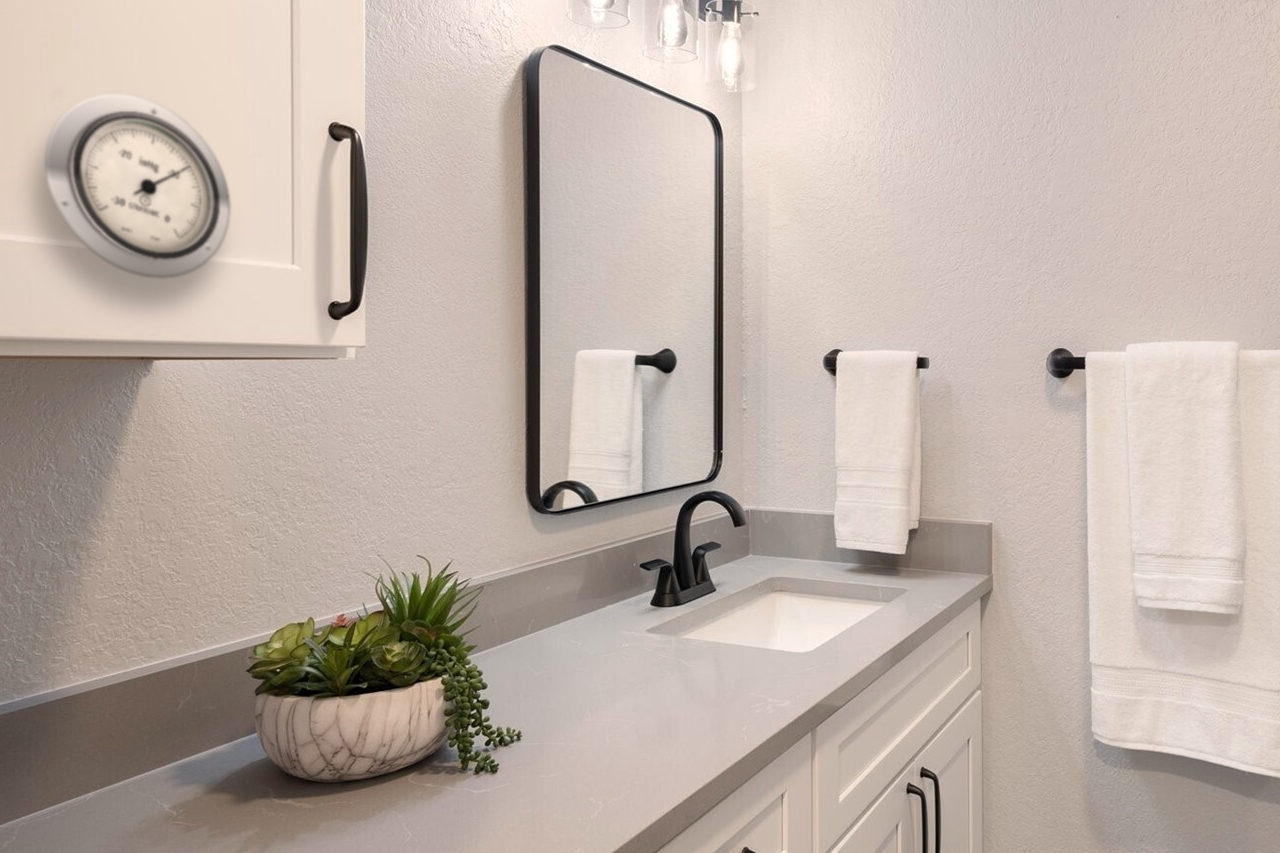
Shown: -10inHg
